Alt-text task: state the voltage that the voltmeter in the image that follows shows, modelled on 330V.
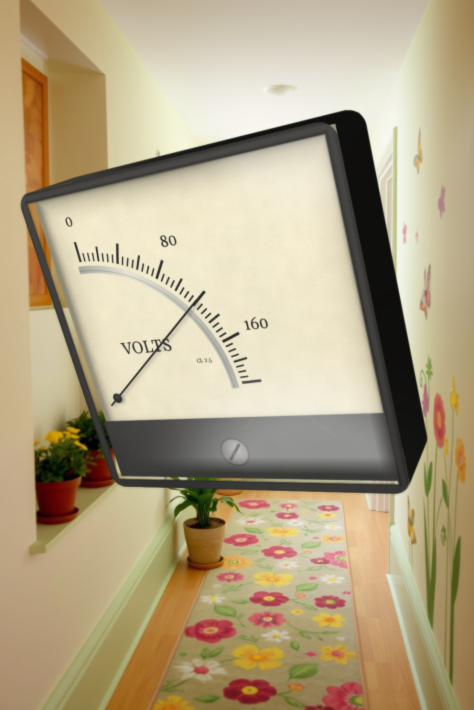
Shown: 120V
